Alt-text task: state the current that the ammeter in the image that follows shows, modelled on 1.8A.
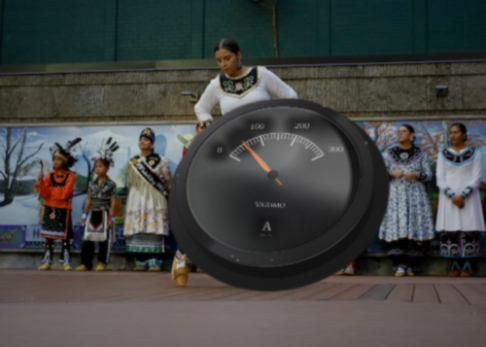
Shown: 50A
